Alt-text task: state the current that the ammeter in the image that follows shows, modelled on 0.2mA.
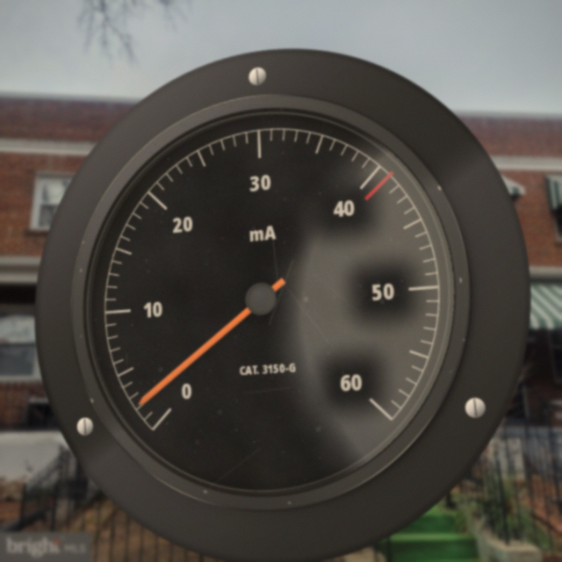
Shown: 2mA
